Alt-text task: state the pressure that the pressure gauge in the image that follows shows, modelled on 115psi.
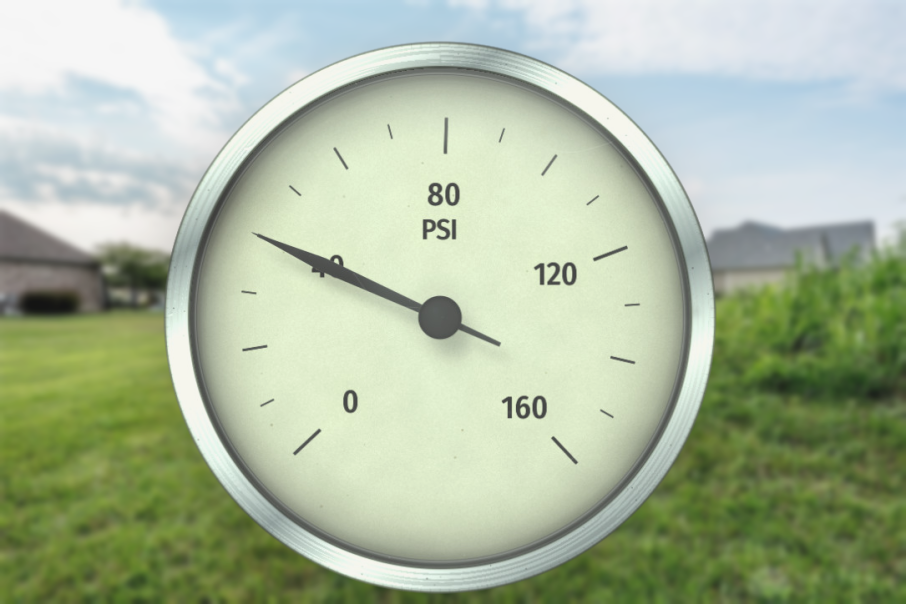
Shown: 40psi
